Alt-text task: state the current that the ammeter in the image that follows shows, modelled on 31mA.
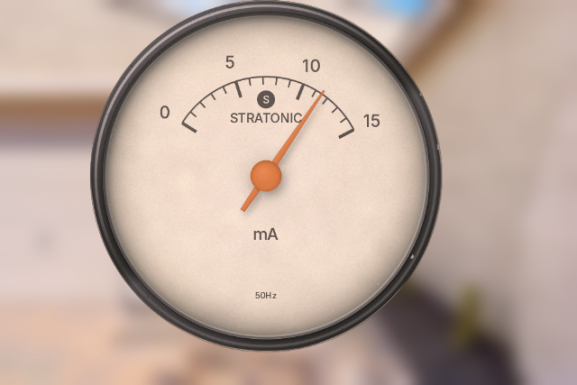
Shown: 11.5mA
